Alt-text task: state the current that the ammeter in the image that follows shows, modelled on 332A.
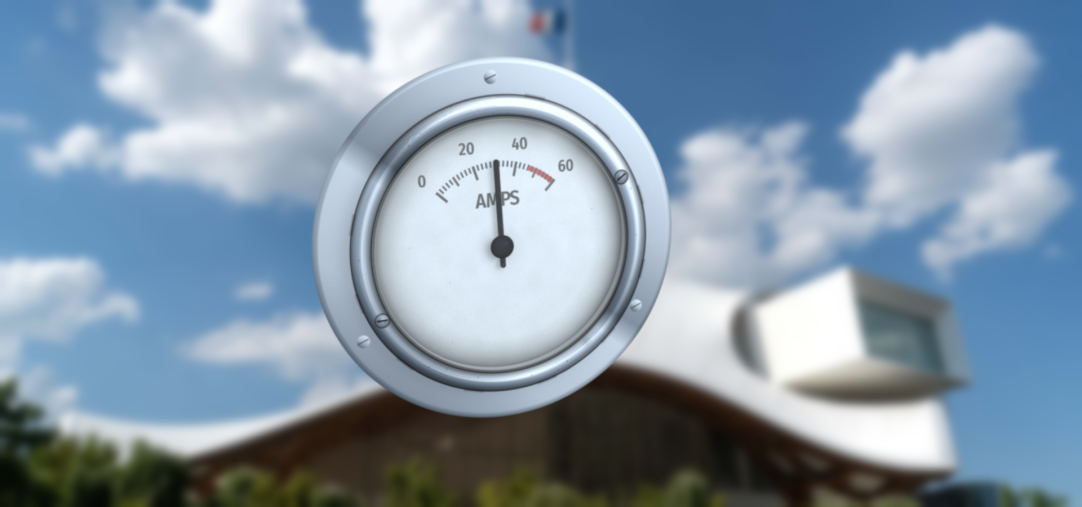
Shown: 30A
